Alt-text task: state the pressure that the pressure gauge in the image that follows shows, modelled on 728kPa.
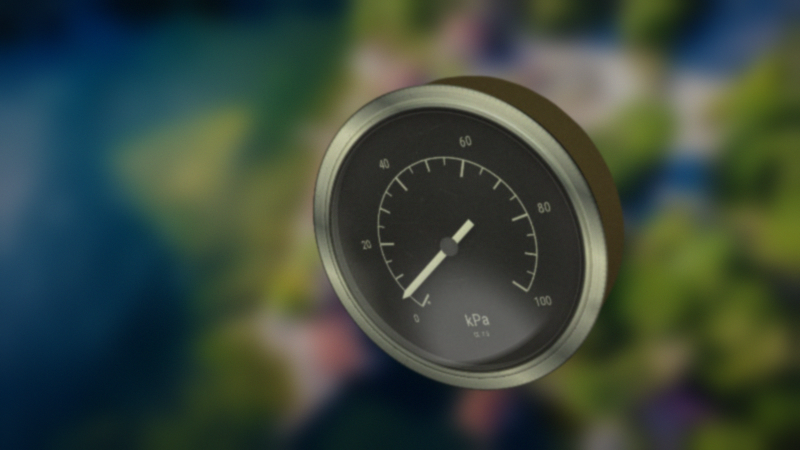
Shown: 5kPa
